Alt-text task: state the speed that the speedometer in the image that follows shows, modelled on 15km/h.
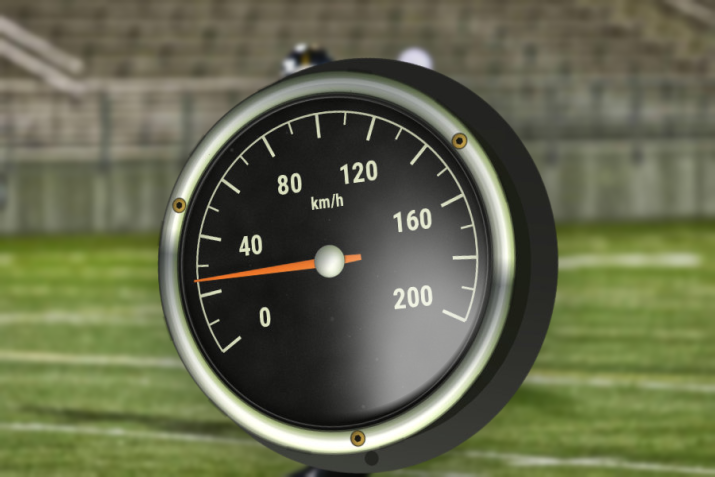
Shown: 25km/h
